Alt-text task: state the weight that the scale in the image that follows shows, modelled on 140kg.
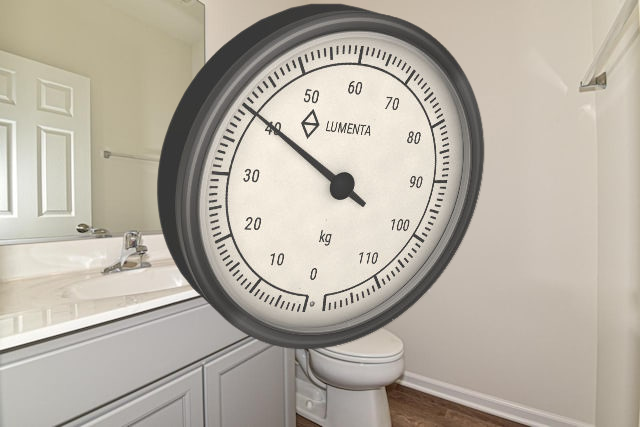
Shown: 40kg
